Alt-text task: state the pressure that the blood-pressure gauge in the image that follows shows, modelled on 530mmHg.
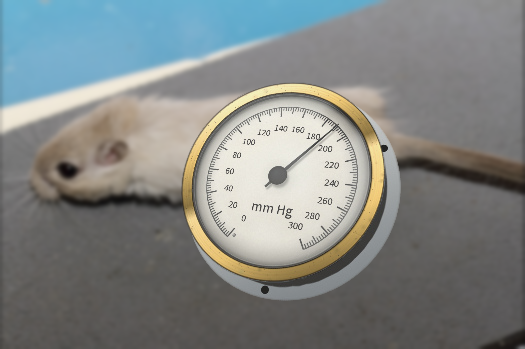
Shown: 190mmHg
